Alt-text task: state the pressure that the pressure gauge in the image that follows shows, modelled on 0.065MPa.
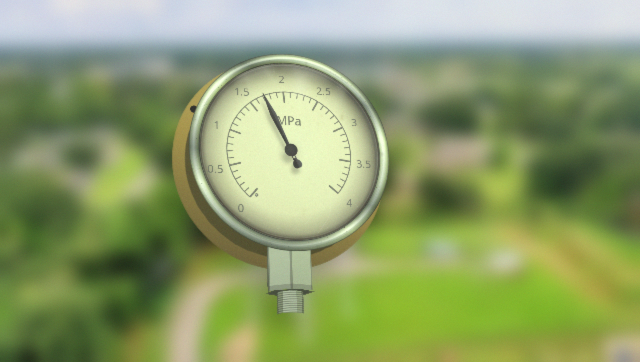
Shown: 1.7MPa
